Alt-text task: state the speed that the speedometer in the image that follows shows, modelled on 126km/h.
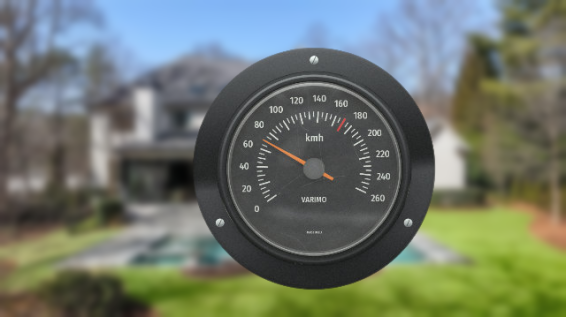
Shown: 70km/h
